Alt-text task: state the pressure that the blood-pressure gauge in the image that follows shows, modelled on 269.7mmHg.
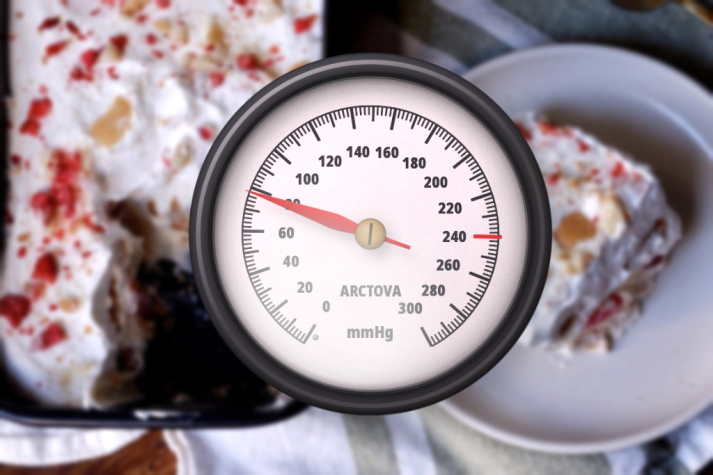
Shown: 78mmHg
